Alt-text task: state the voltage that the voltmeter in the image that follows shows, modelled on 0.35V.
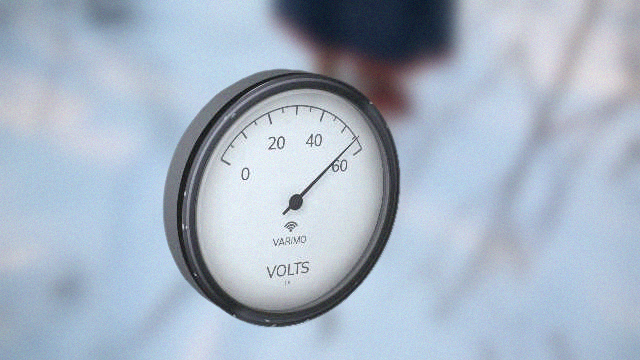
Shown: 55V
